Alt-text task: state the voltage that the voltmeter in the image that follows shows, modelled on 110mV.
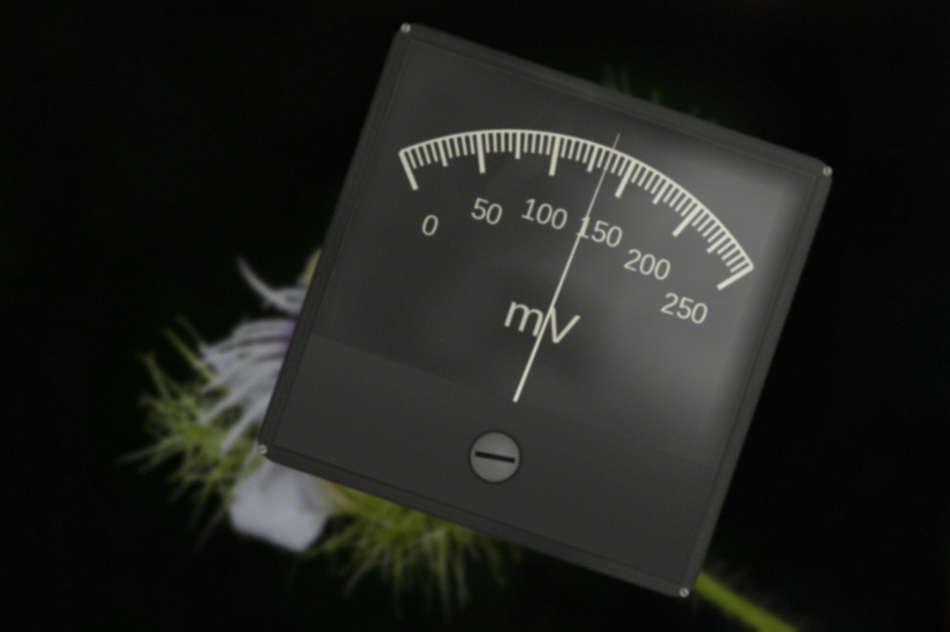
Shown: 135mV
